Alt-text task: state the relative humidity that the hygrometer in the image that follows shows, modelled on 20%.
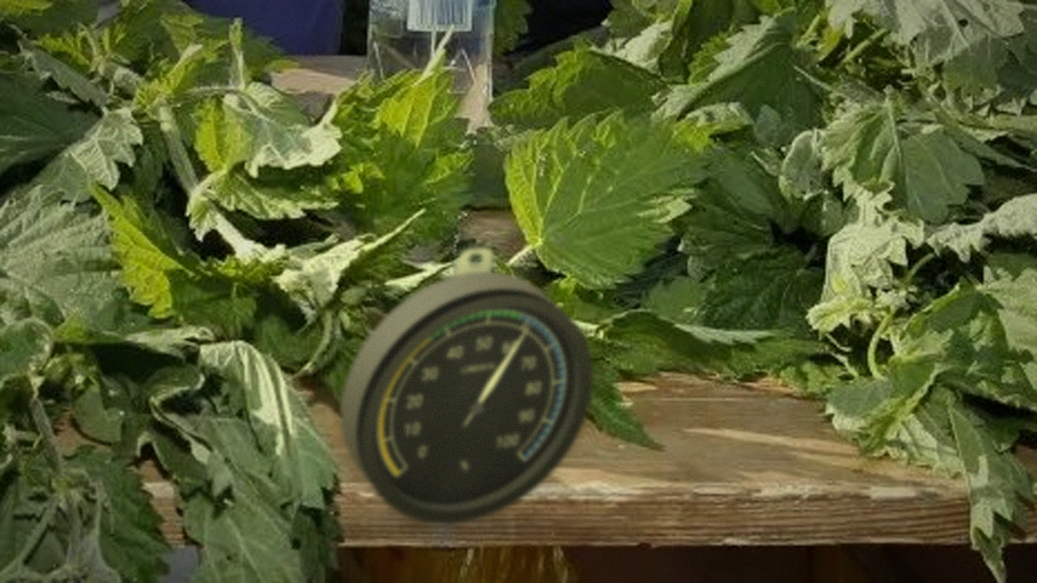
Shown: 60%
